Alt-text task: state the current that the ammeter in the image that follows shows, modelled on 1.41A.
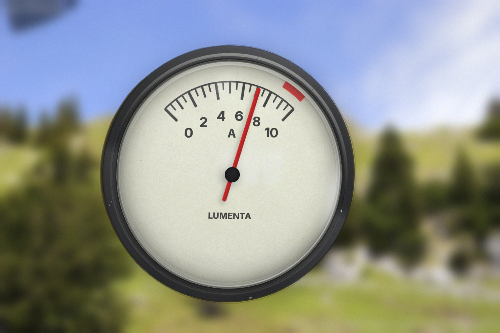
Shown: 7A
